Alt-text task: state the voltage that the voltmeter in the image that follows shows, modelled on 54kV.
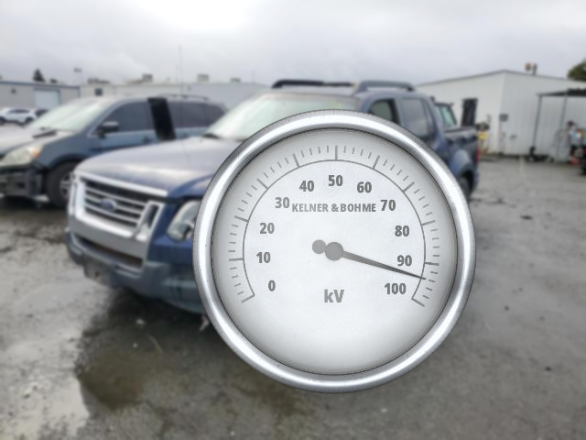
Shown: 94kV
